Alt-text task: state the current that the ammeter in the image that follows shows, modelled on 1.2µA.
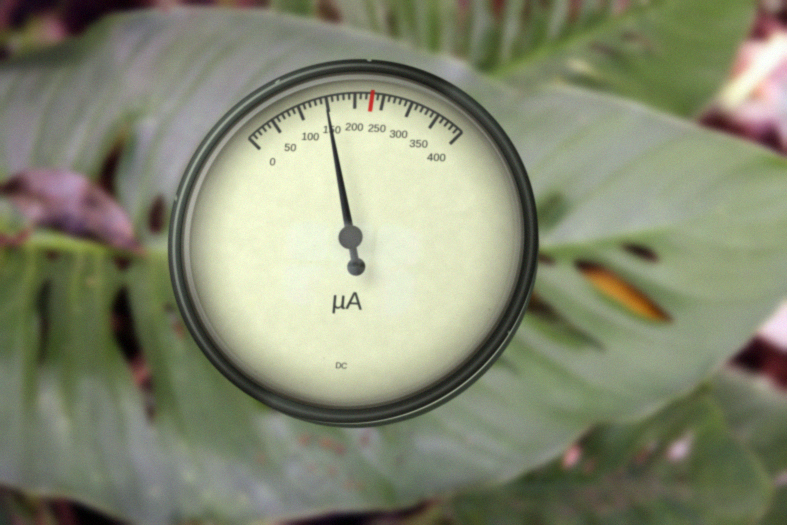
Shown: 150µA
